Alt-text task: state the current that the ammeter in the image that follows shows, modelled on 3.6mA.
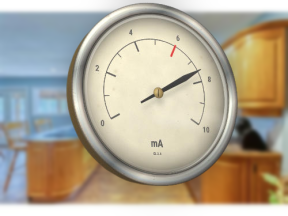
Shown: 7.5mA
